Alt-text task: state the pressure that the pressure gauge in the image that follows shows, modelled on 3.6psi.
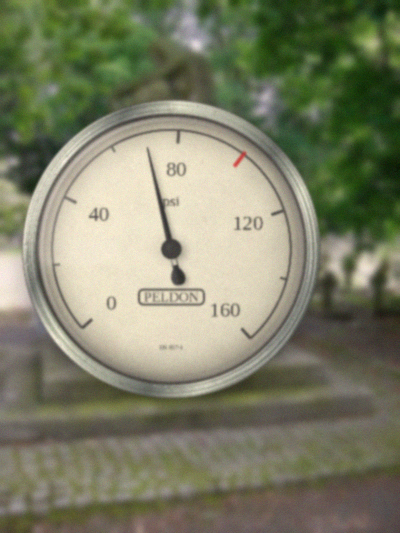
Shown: 70psi
